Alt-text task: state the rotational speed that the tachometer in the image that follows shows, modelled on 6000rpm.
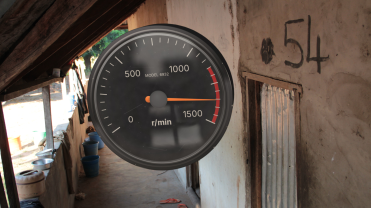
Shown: 1350rpm
